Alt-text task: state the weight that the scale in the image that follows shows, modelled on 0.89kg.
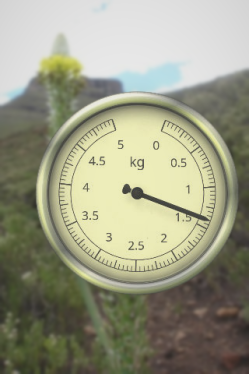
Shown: 1.4kg
